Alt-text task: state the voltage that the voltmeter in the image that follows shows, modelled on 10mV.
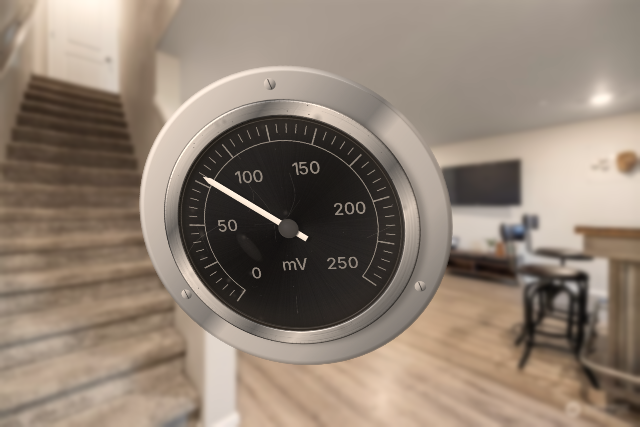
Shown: 80mV
